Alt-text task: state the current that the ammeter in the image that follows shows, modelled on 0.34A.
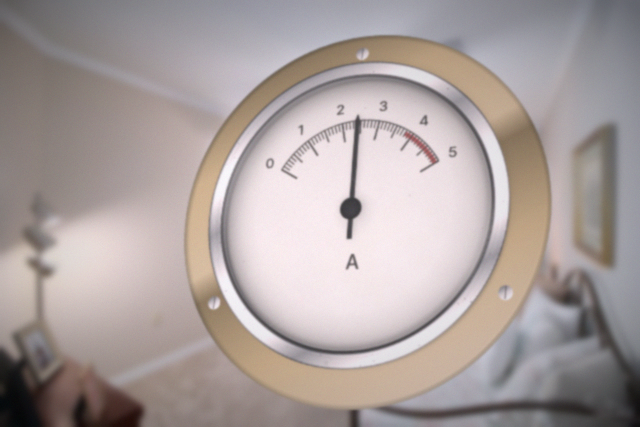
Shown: 2.5A
